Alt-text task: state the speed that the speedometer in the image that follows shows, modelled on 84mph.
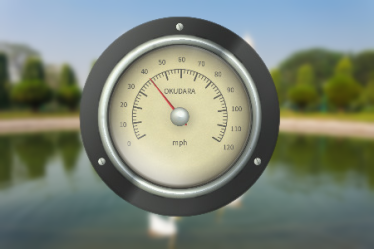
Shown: 40mph
